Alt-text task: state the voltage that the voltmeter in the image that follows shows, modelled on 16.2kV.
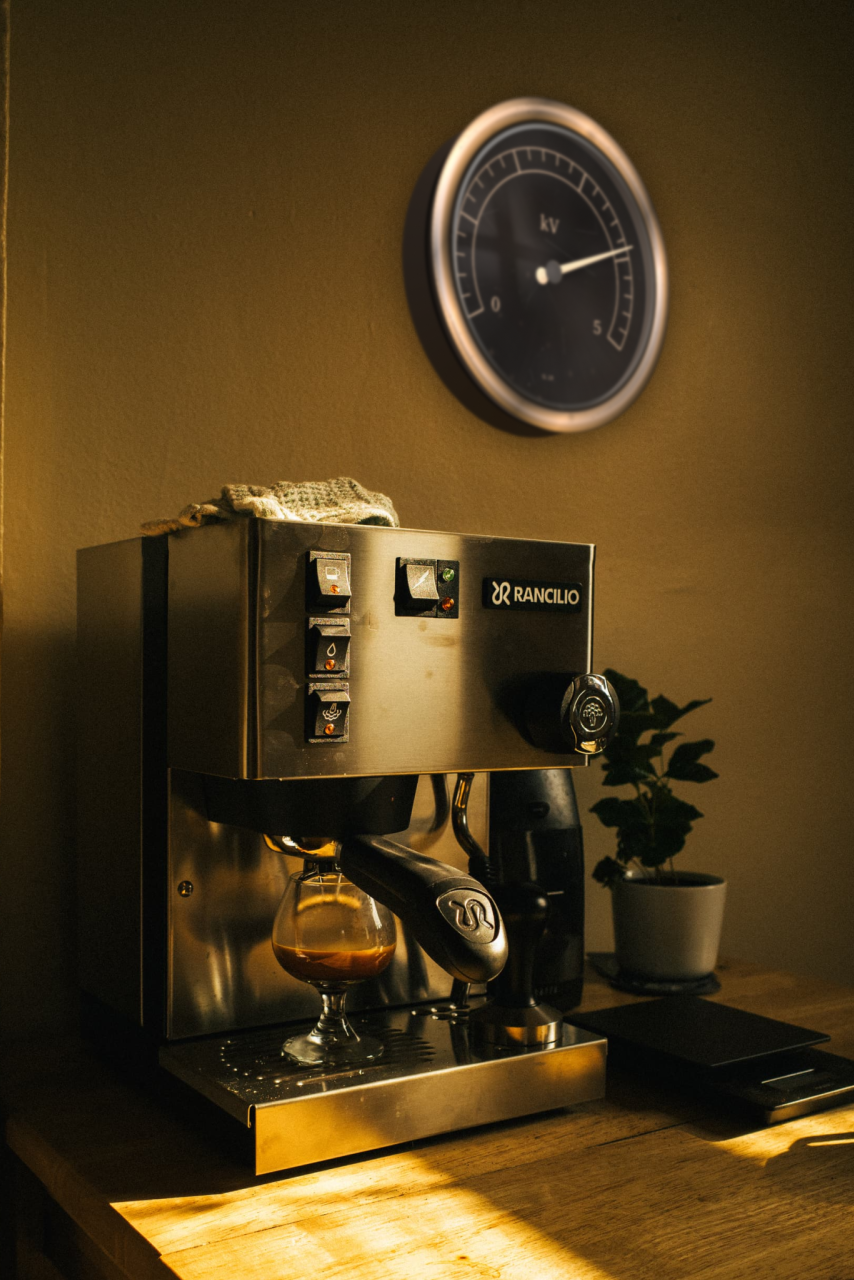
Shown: 3.9kV
